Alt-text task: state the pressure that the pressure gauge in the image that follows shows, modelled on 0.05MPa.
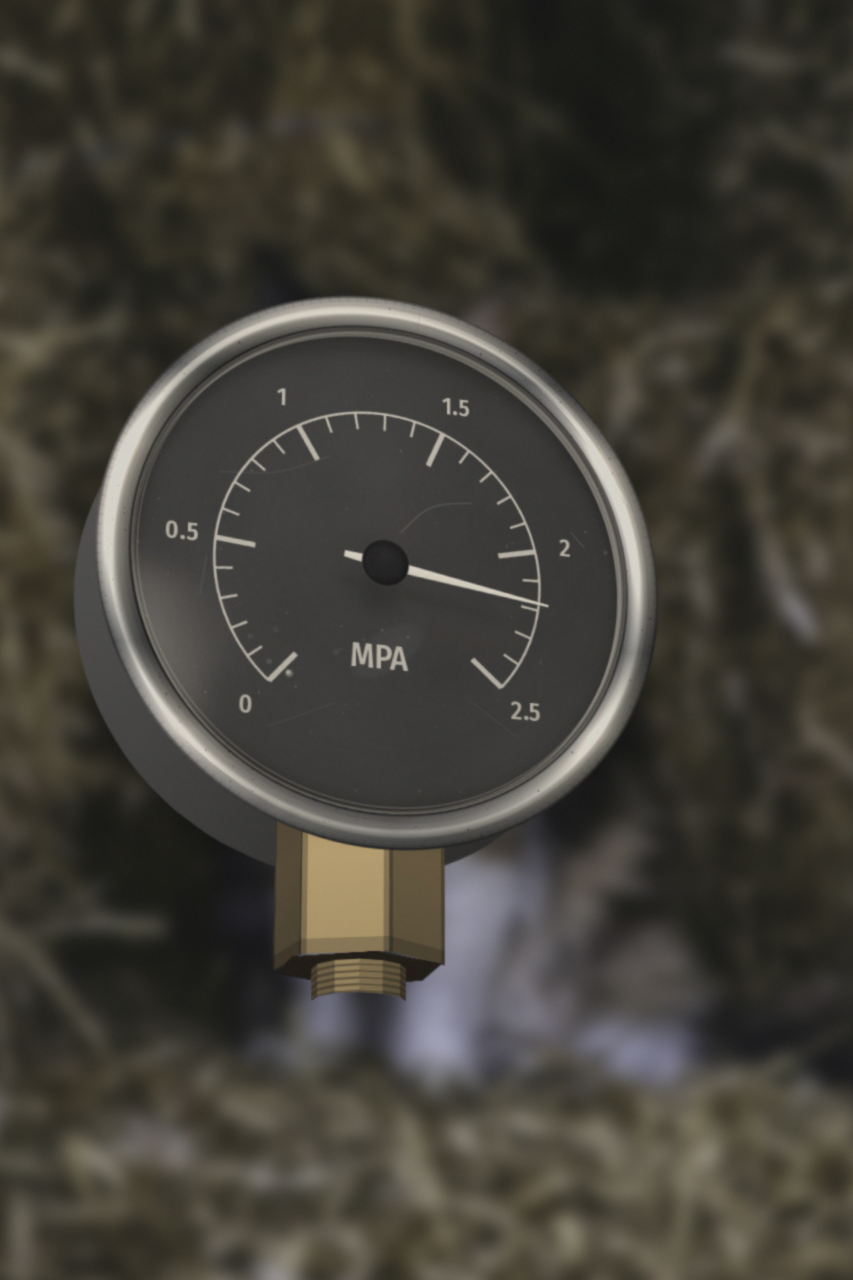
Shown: 2.2MPa
